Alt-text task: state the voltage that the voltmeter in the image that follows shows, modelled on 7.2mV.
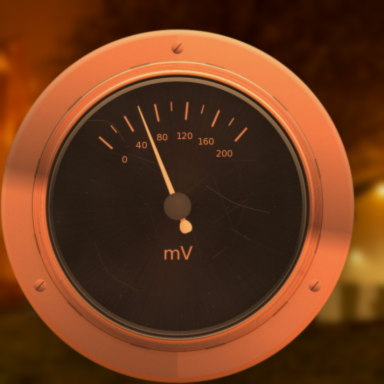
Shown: 60mV
